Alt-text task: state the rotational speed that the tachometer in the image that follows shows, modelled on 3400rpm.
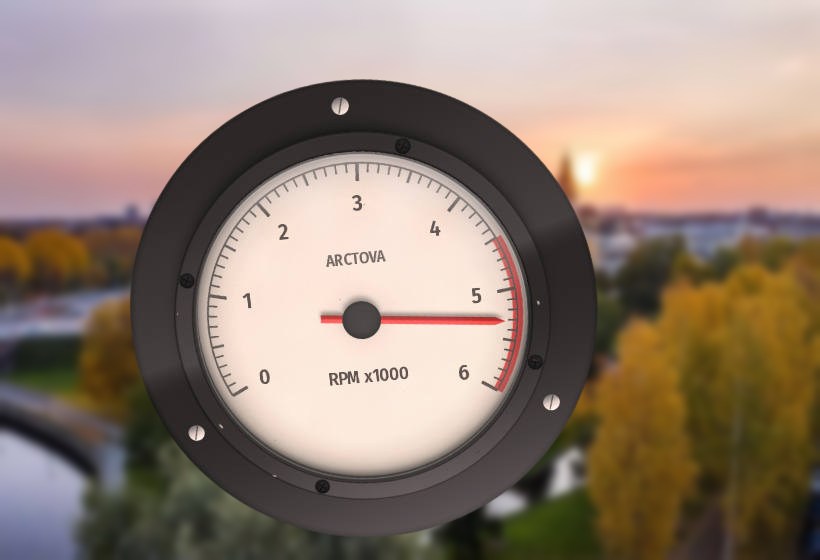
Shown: 5300rpm
